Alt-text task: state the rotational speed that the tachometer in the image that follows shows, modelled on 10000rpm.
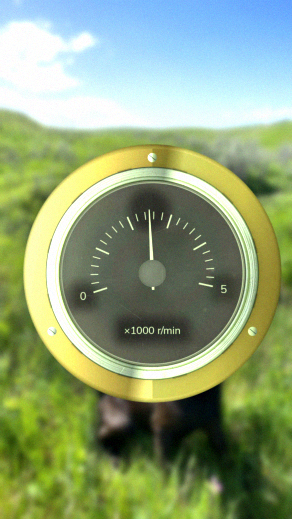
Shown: 2500rpm
